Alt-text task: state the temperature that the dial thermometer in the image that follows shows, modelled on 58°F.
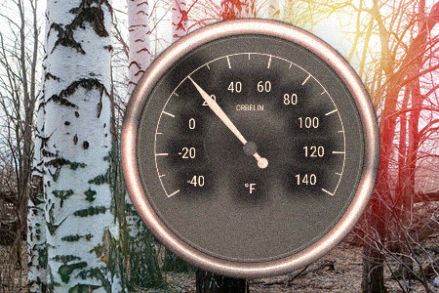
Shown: 20°F
